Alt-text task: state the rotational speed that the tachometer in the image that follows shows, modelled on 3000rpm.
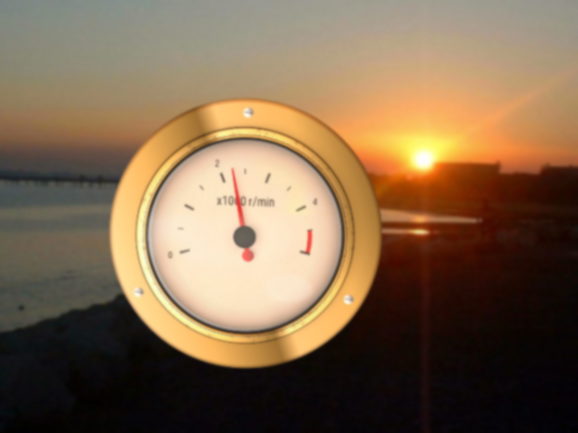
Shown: 2250rpm
